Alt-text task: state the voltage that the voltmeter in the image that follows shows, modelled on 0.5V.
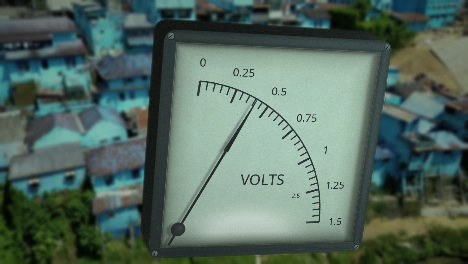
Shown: 0.4V
